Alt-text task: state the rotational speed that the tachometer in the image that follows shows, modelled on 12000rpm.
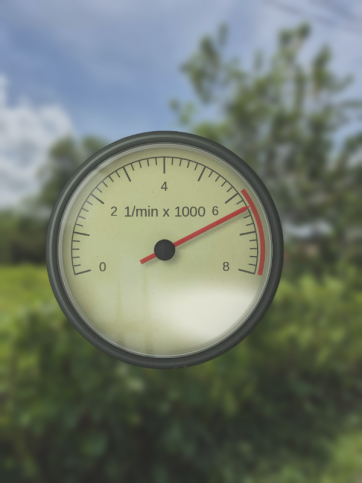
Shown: 6400rpm
